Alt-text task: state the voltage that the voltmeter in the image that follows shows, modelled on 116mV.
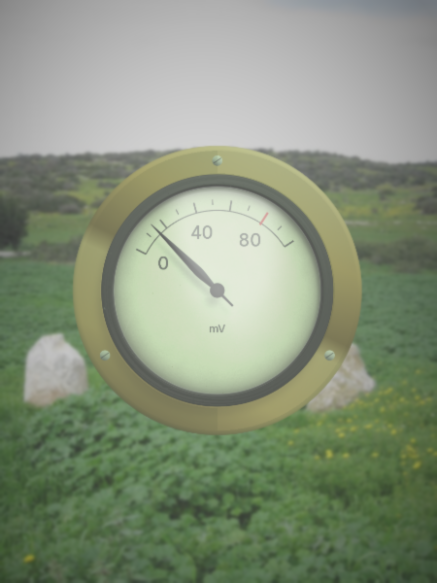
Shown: 15mV
